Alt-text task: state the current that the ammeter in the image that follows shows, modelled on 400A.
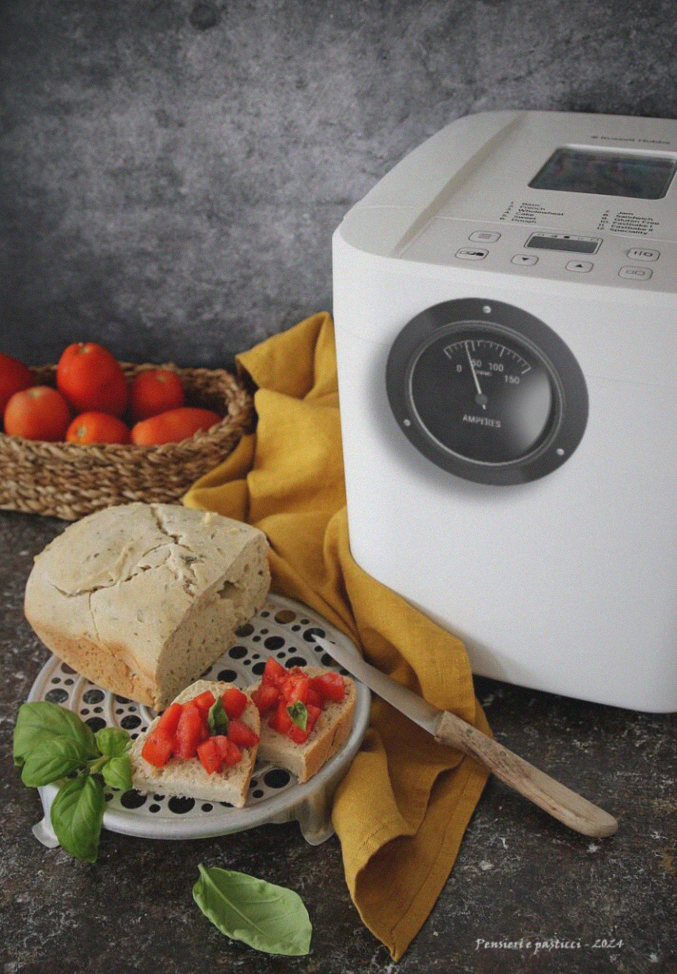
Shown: 40A
